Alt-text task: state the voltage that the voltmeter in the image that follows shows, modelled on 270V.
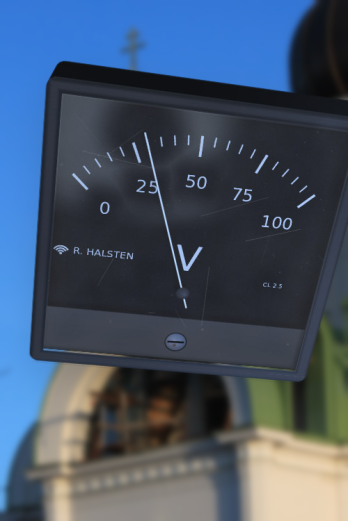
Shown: 30V
